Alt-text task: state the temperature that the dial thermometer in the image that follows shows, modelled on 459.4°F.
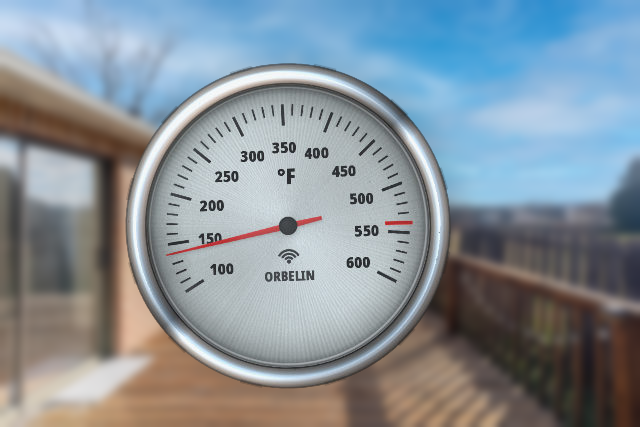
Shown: 140°F
